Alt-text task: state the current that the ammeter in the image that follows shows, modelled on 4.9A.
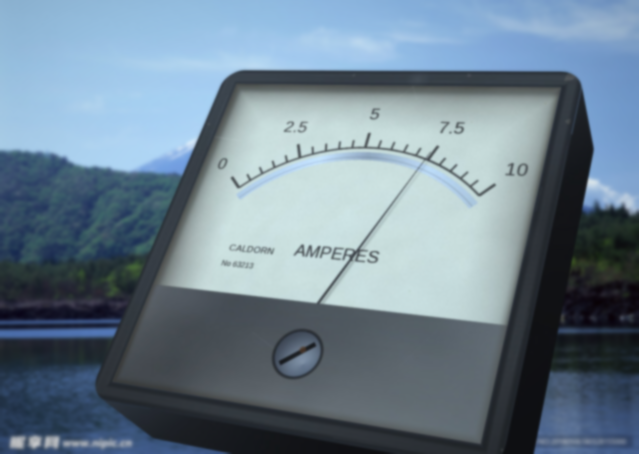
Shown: 7.5A
